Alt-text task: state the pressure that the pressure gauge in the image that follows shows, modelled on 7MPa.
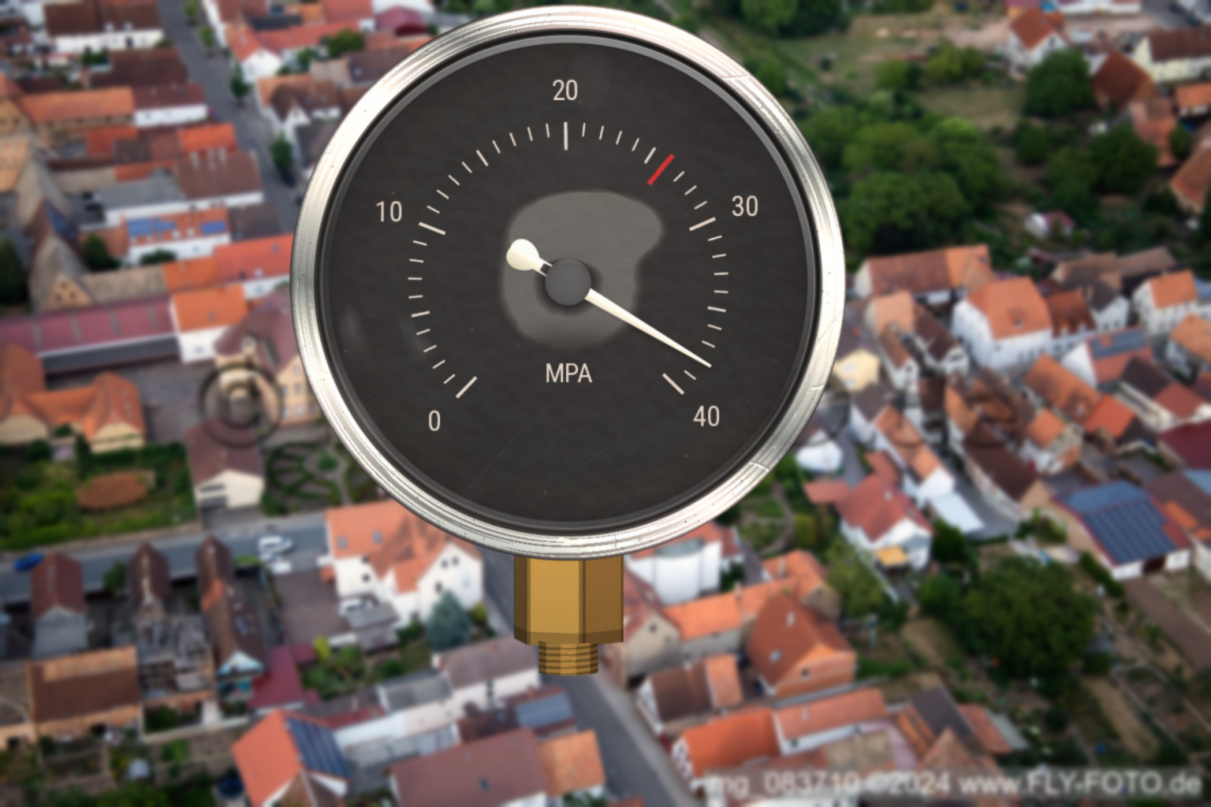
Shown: 38MPa
